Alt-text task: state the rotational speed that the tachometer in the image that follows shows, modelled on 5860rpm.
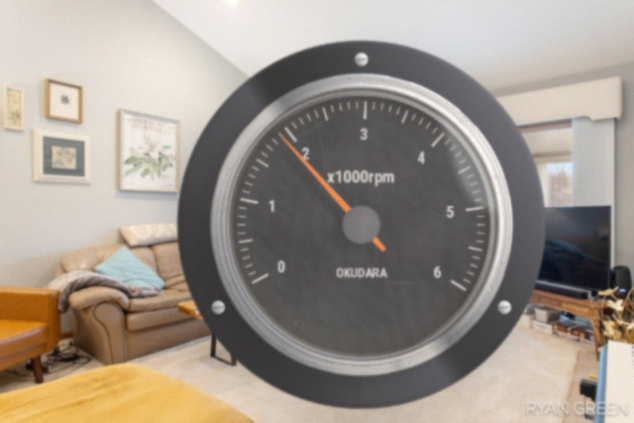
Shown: 1900rpm
